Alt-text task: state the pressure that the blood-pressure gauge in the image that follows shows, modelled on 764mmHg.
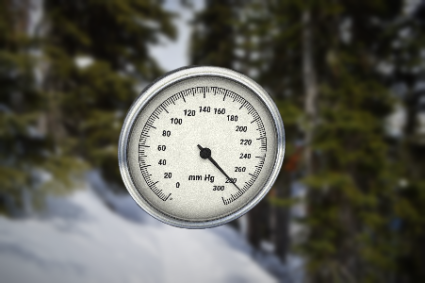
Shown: 280mmHg
